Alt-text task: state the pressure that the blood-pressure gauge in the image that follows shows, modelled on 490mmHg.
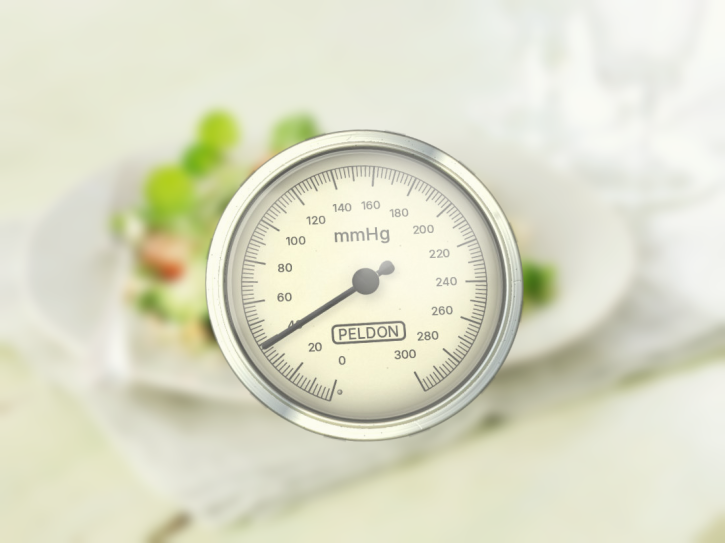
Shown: 38mmHg
